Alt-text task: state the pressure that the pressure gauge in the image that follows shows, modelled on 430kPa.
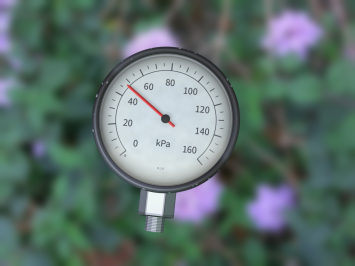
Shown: 47.5kPa
